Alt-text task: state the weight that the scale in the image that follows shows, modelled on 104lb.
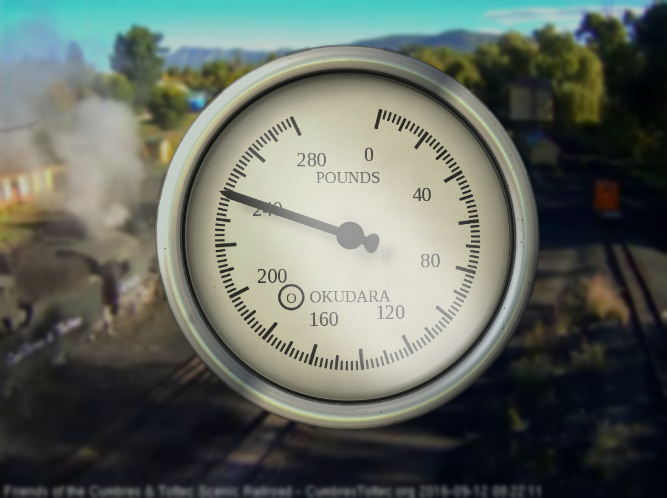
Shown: 240lb
